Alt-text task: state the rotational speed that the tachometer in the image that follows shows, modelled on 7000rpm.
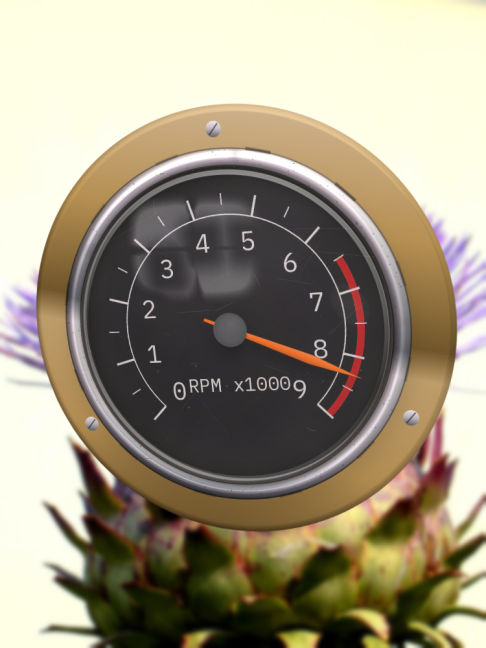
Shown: 8250rpm
